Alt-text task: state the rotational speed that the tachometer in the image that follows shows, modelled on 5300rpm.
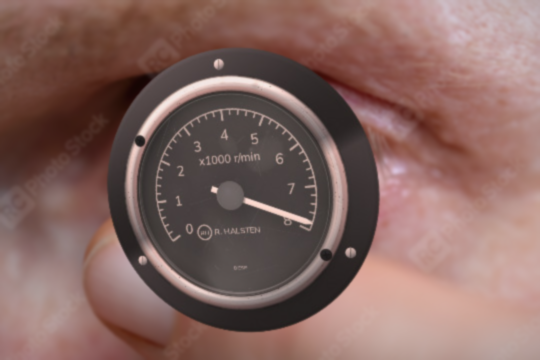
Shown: 7800rpm
